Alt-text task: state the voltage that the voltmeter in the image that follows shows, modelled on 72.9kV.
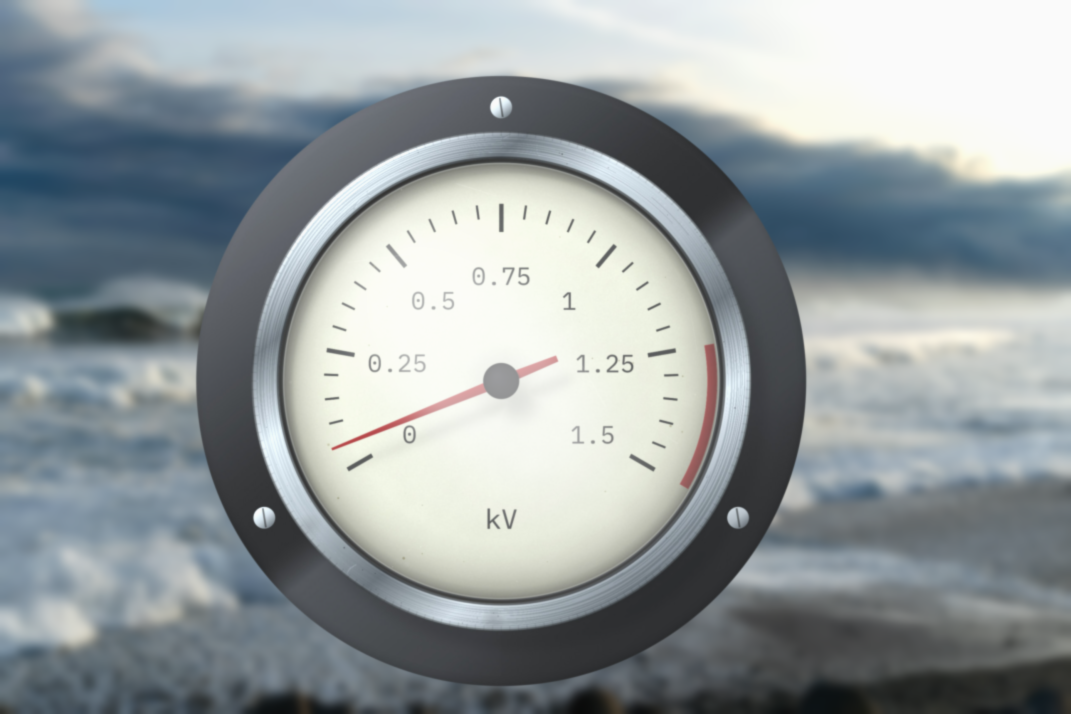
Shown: 0.05kV
